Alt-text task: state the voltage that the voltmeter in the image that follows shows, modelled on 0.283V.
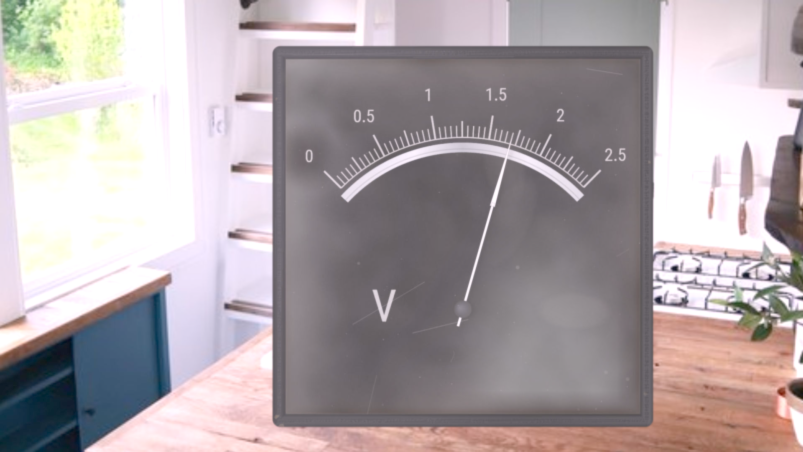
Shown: 1.7V
